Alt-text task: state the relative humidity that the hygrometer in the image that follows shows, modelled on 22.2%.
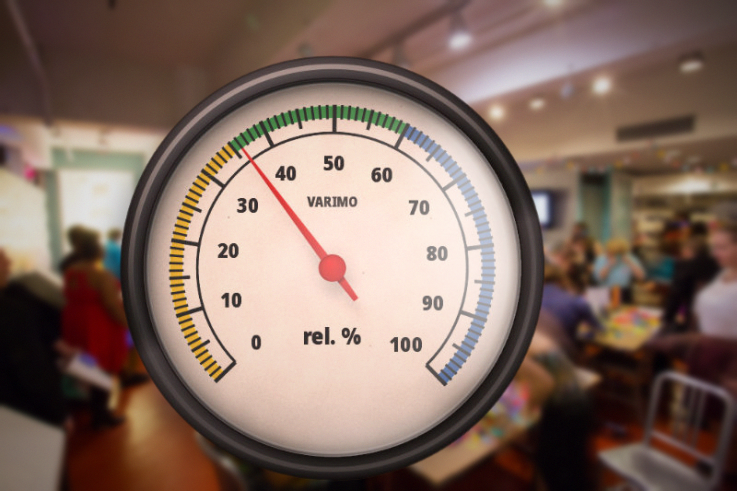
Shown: 36%
